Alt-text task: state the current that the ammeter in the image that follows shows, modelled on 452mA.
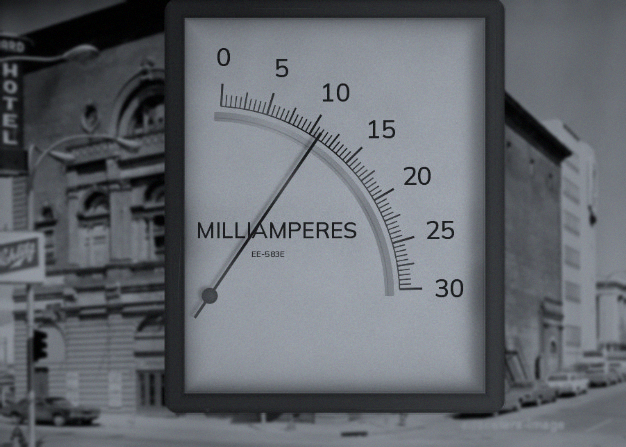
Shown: 11mA
